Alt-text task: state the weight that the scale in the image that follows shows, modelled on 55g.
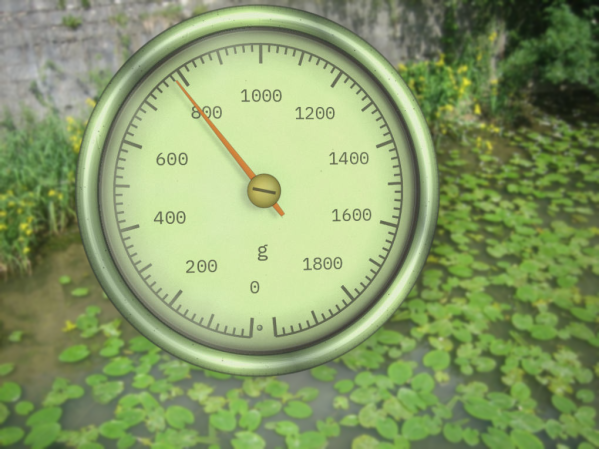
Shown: 780g
